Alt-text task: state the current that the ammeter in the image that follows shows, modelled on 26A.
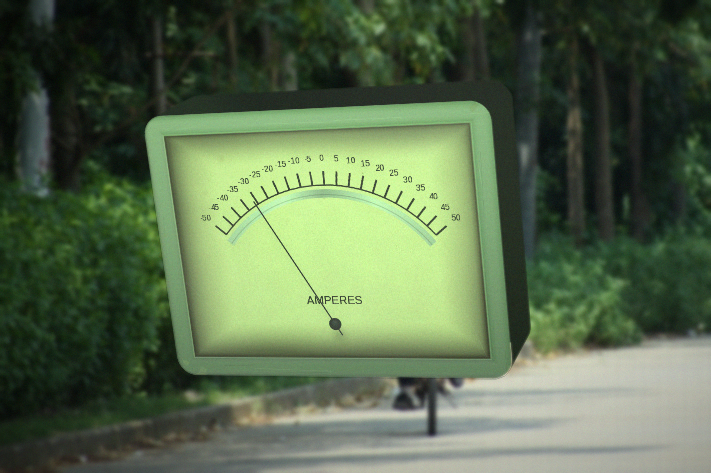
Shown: -30A
